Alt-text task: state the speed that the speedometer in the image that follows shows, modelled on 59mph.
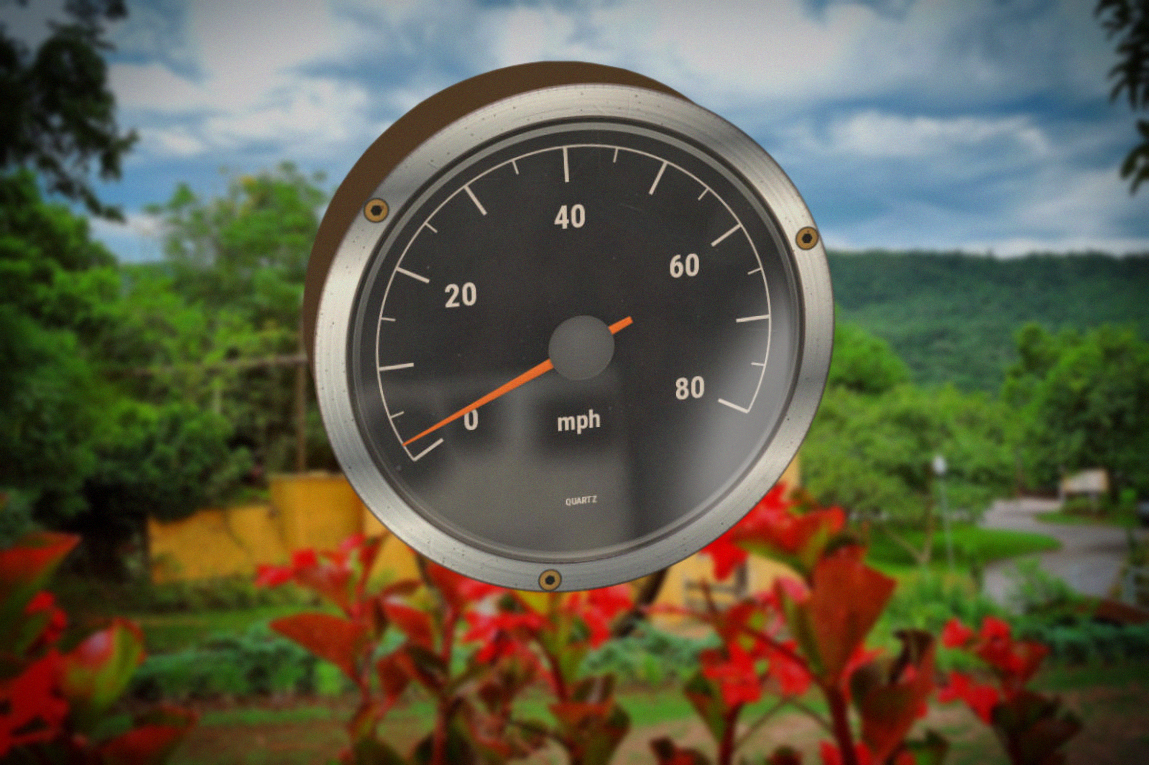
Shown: 2.5mph
